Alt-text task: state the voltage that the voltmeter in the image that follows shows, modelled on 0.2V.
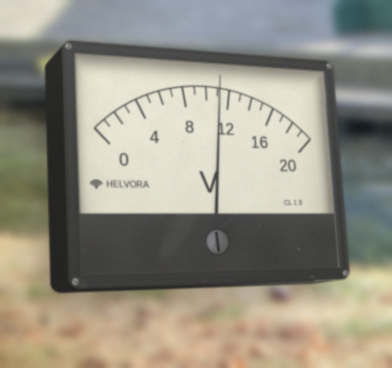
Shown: 11V
